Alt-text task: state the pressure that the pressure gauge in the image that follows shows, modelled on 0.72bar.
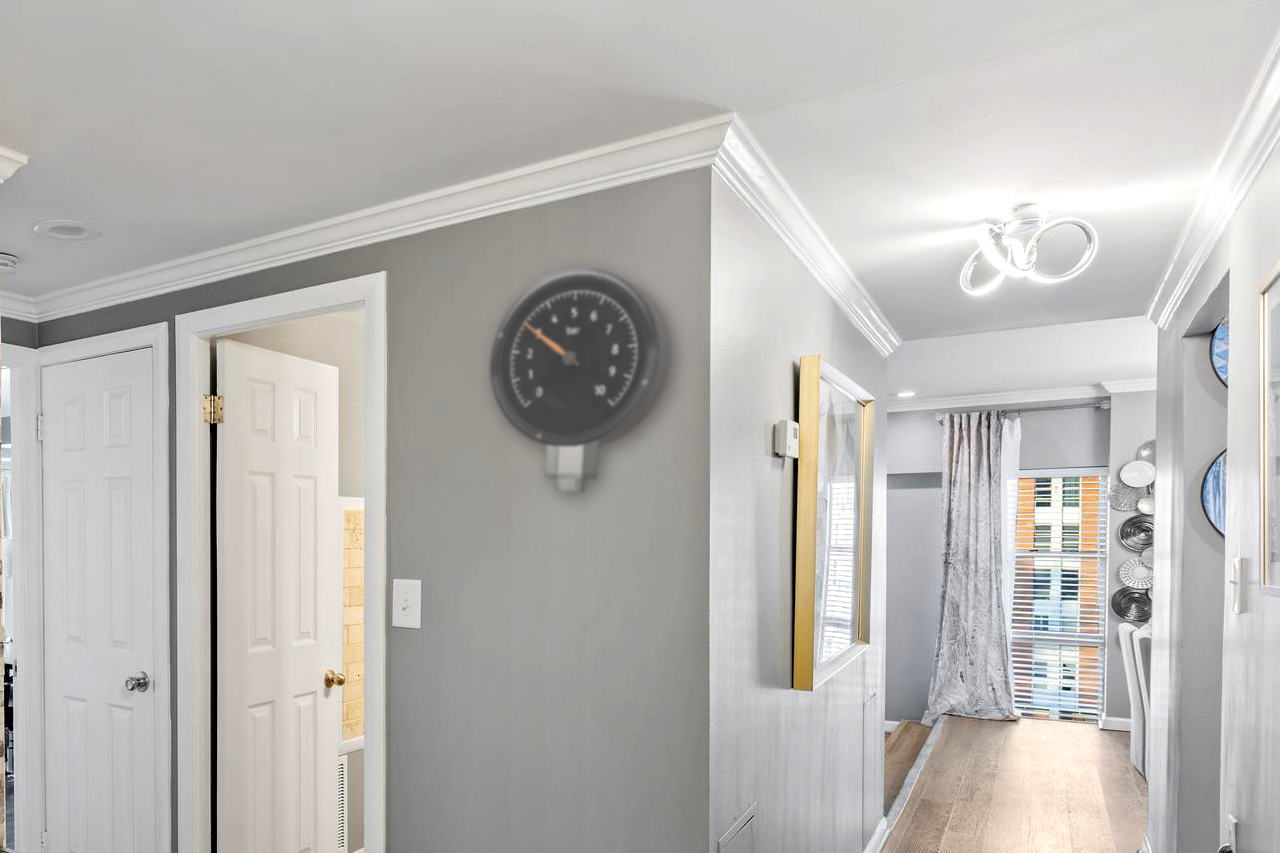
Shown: 3bar
